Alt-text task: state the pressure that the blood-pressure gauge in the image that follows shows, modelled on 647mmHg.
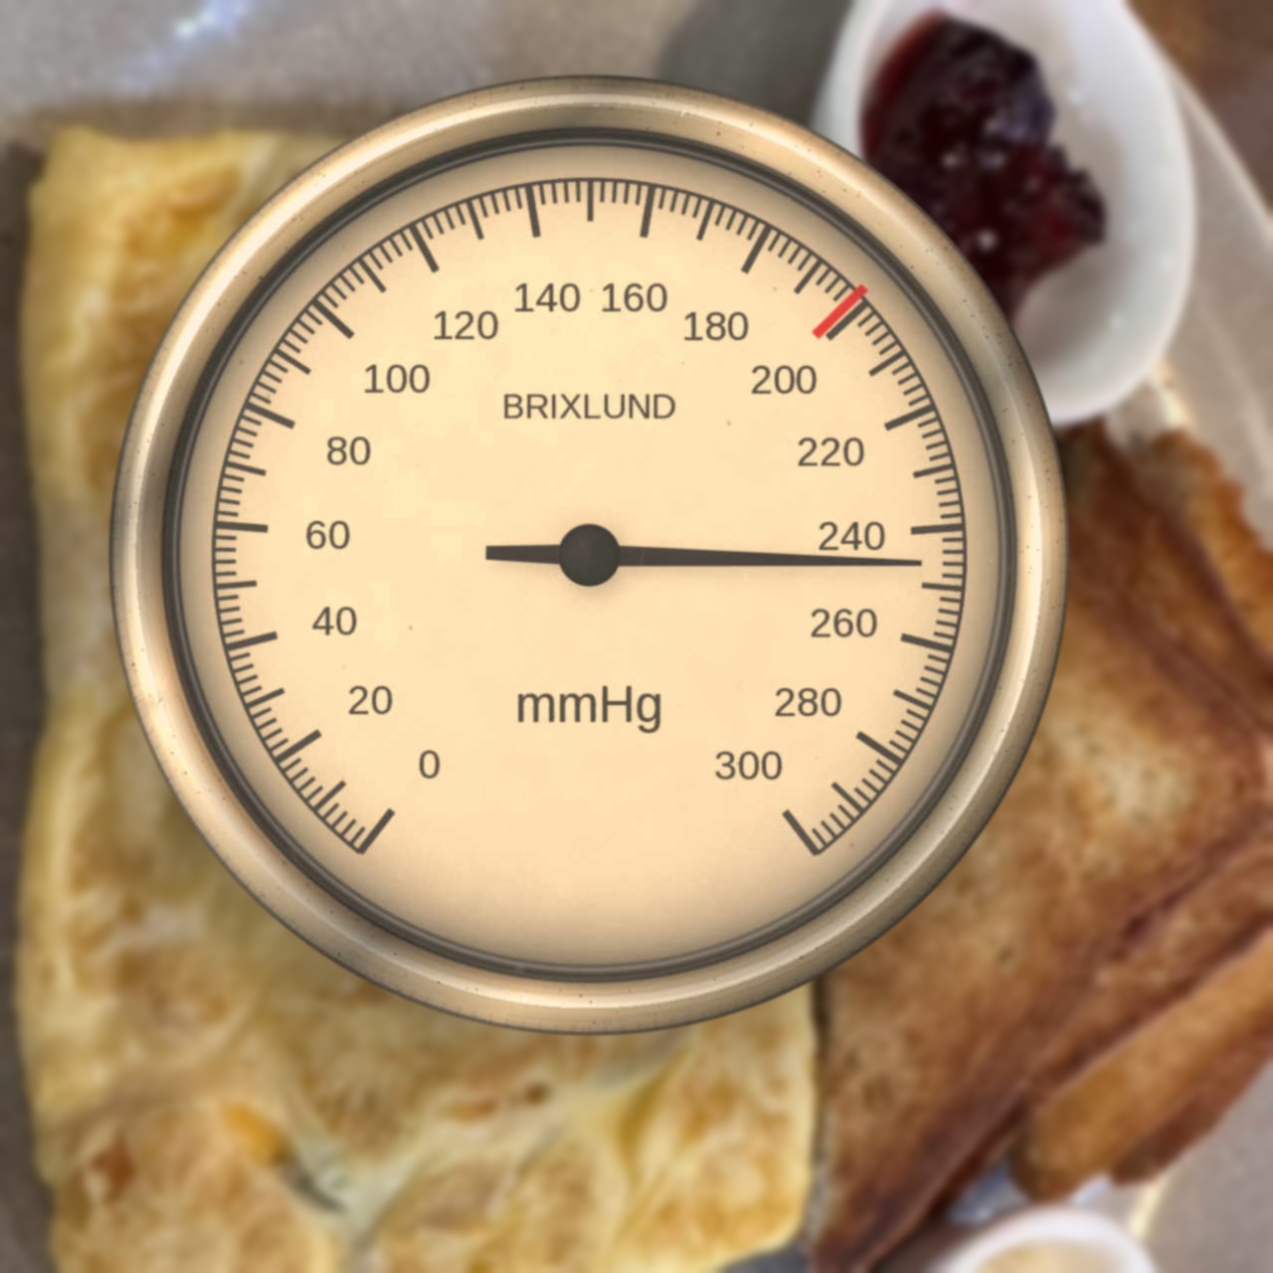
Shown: 246mmHg
